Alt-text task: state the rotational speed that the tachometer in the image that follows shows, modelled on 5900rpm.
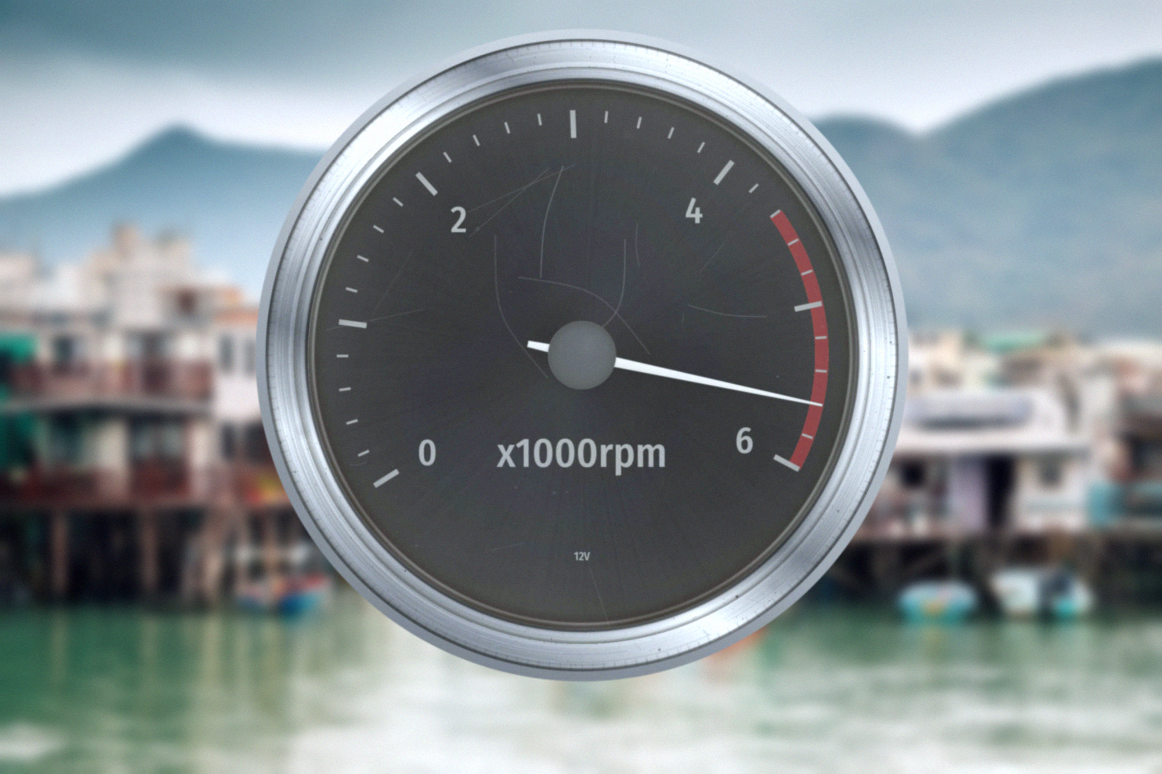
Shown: 5600rpm
